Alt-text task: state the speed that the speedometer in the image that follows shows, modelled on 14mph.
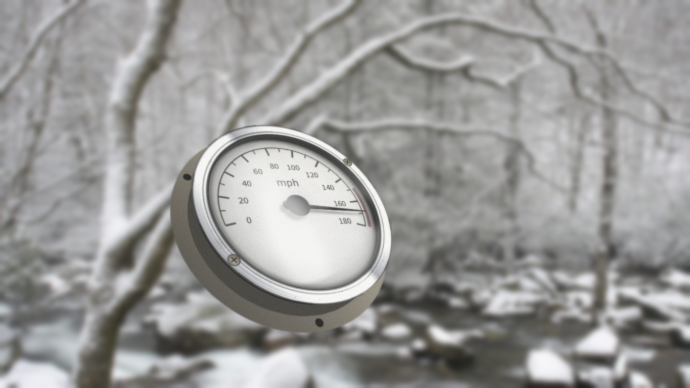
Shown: 170mph
